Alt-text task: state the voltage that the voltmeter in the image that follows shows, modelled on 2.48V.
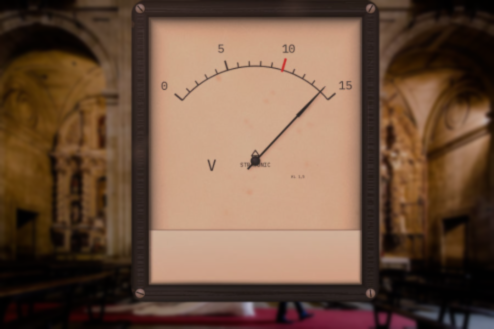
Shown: 14V
